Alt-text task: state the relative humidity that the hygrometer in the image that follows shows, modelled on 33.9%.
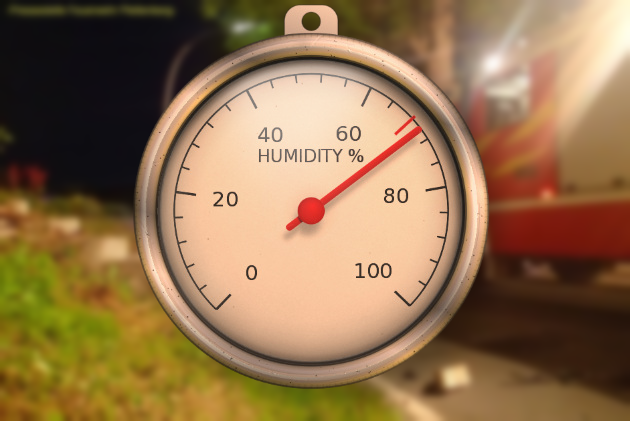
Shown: 70%
